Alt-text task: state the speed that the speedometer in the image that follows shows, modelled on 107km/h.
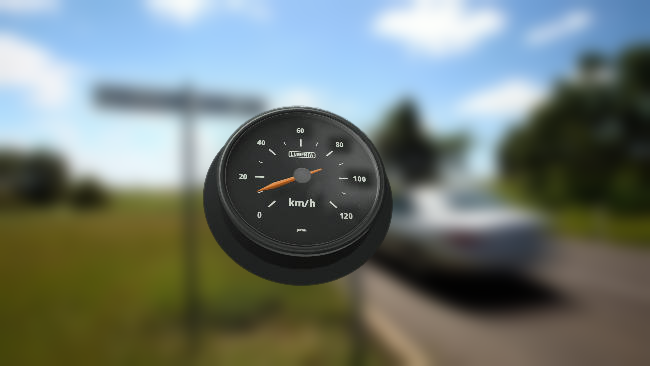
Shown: 10km/h
